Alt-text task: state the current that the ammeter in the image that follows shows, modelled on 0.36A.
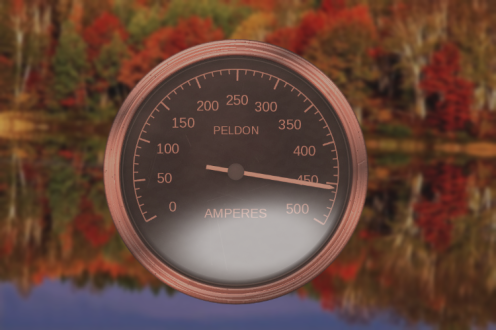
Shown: 455A
